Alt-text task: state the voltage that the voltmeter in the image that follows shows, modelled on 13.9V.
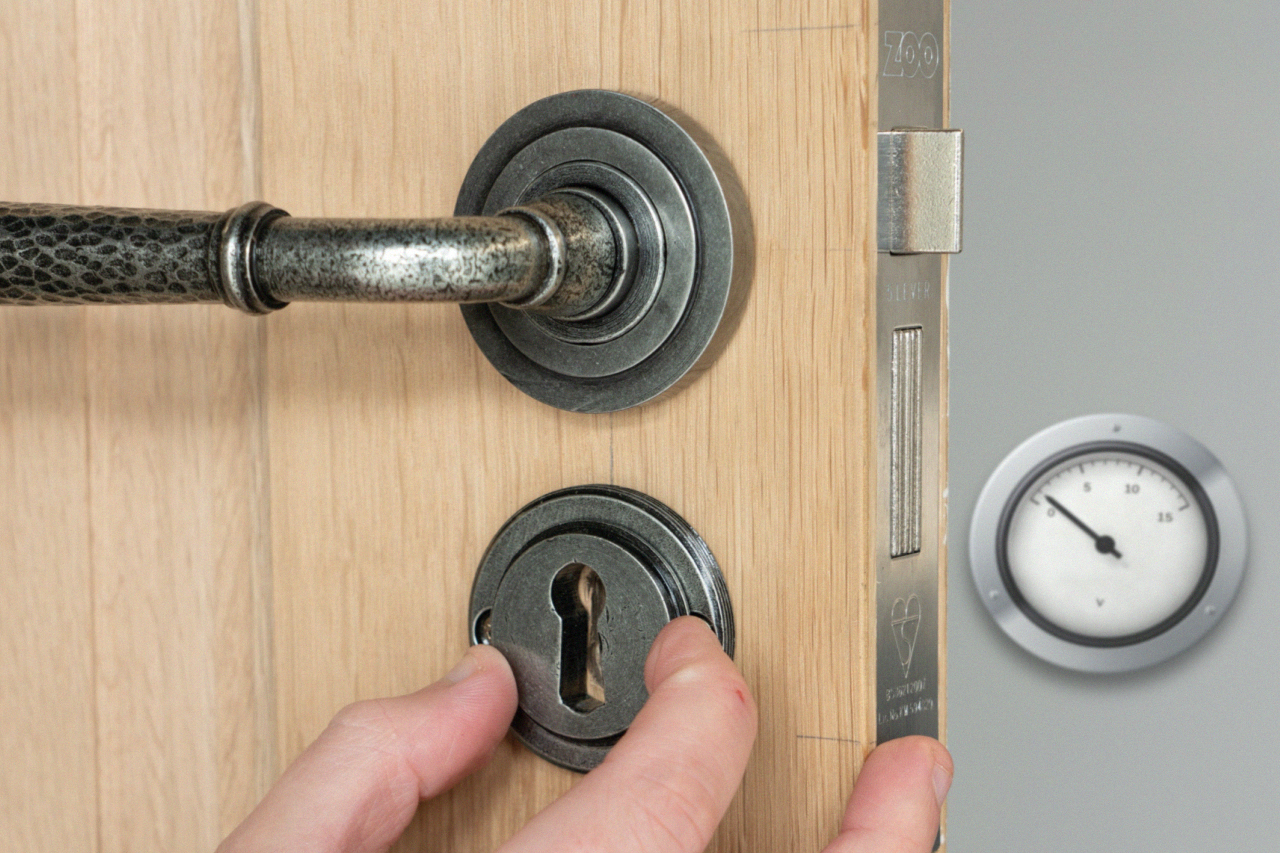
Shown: 1V
